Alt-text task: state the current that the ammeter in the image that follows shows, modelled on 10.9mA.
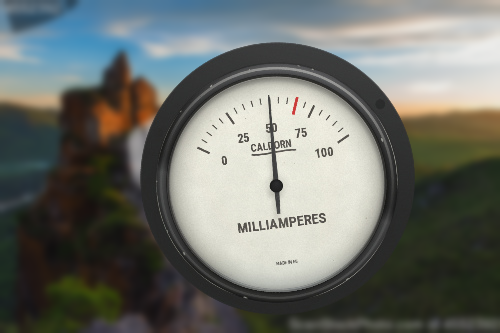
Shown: 50mA
